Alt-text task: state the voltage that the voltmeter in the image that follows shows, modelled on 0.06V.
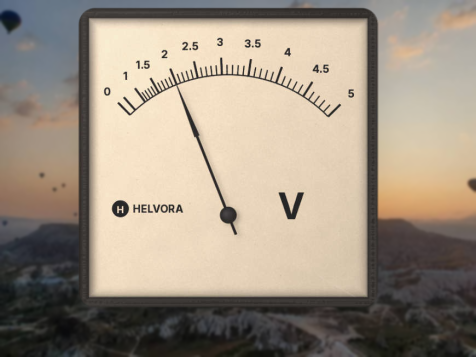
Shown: 2V
